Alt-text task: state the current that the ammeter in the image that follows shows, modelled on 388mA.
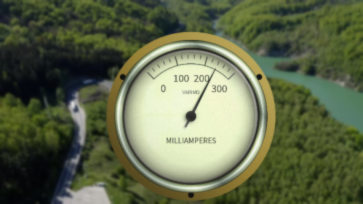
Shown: 240mA
